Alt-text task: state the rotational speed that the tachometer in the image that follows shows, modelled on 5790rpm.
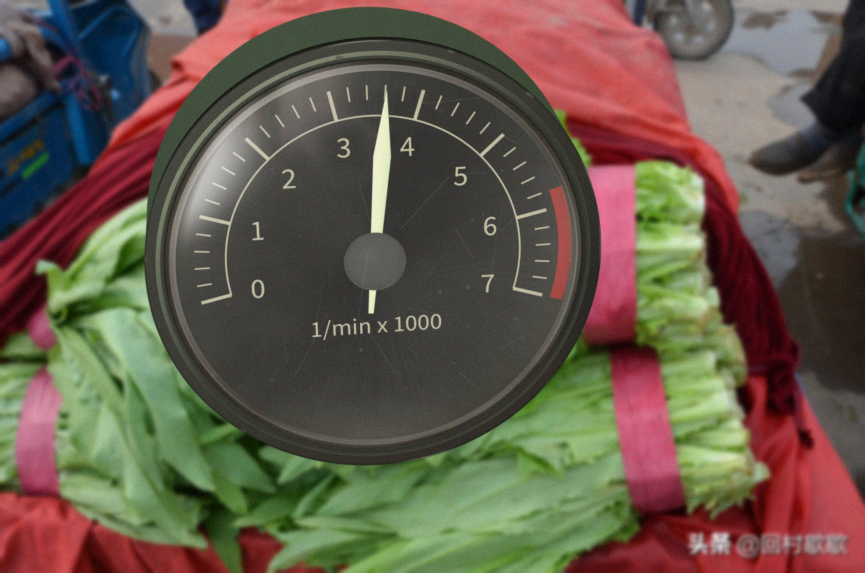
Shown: 3600rpm
